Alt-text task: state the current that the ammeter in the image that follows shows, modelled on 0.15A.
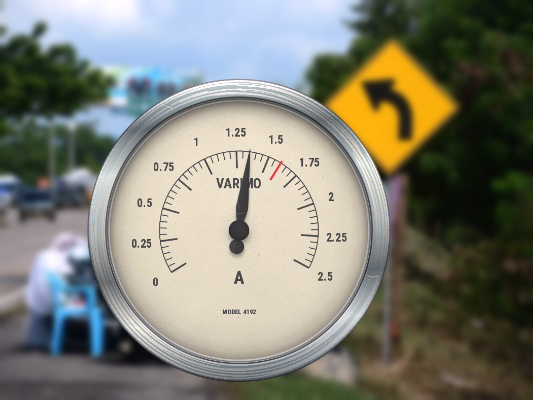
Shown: 1.35A
